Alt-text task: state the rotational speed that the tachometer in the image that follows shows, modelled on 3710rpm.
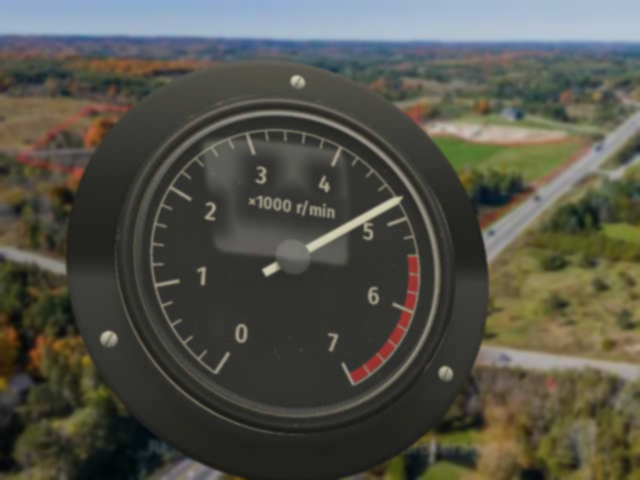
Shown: 4800rpm
